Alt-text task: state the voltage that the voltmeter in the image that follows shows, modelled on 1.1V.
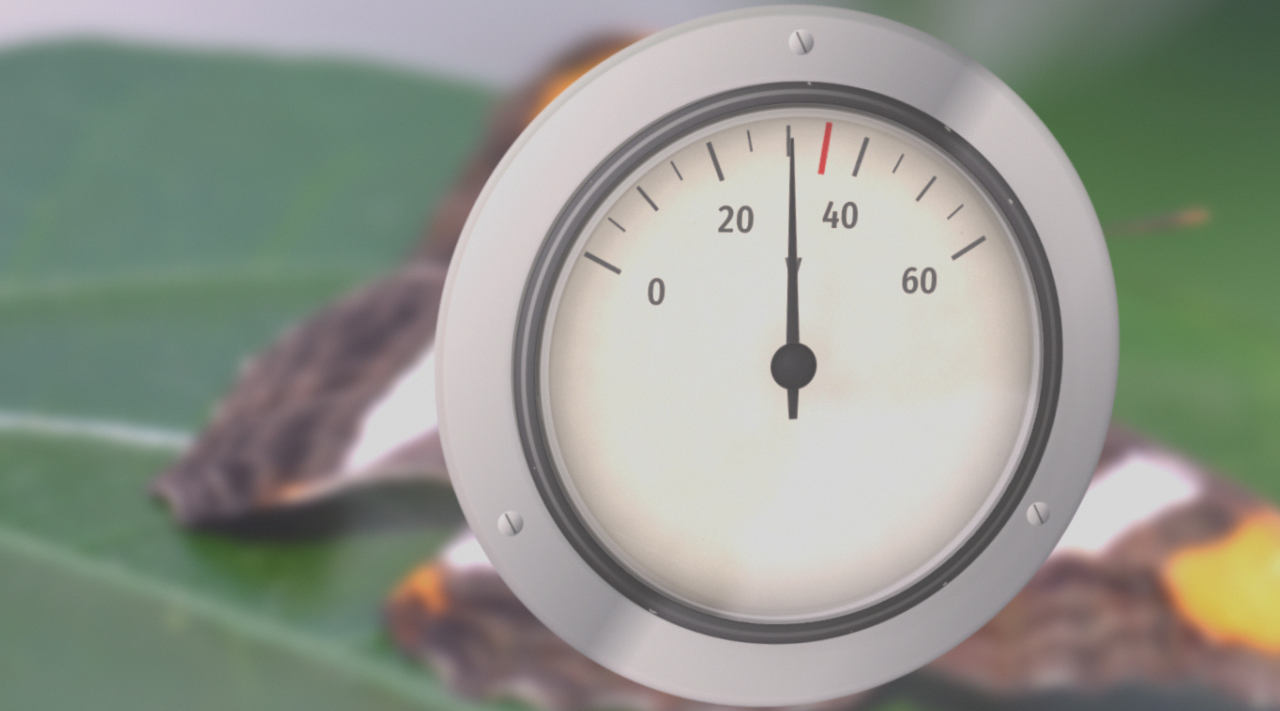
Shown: 30V
